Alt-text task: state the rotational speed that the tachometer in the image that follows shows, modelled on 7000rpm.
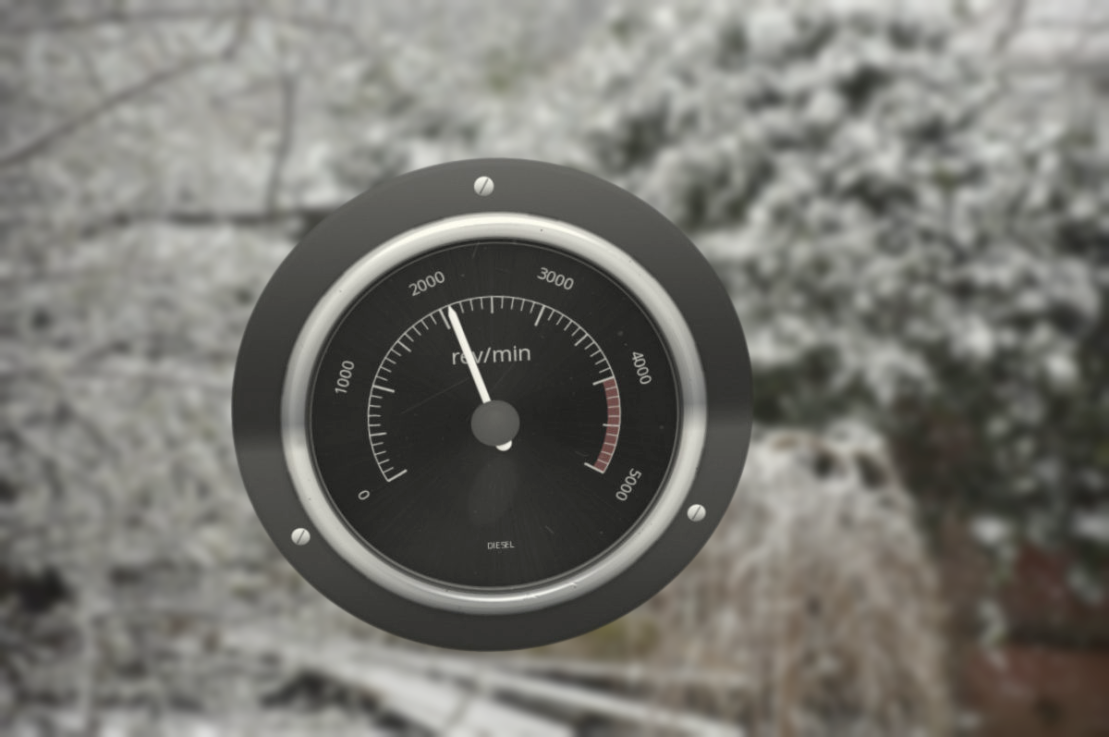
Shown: 2100rpm
